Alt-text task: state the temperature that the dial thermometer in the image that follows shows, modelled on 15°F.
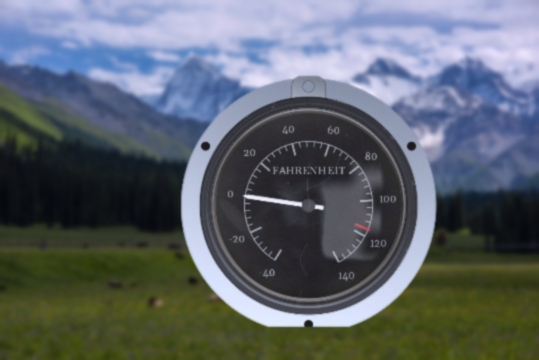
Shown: 0°F
